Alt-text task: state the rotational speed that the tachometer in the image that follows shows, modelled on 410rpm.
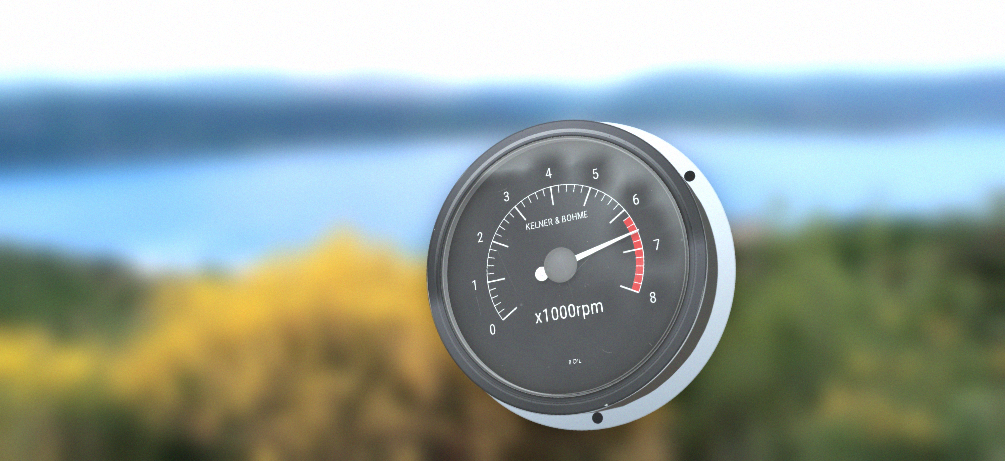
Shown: 6600rpm
